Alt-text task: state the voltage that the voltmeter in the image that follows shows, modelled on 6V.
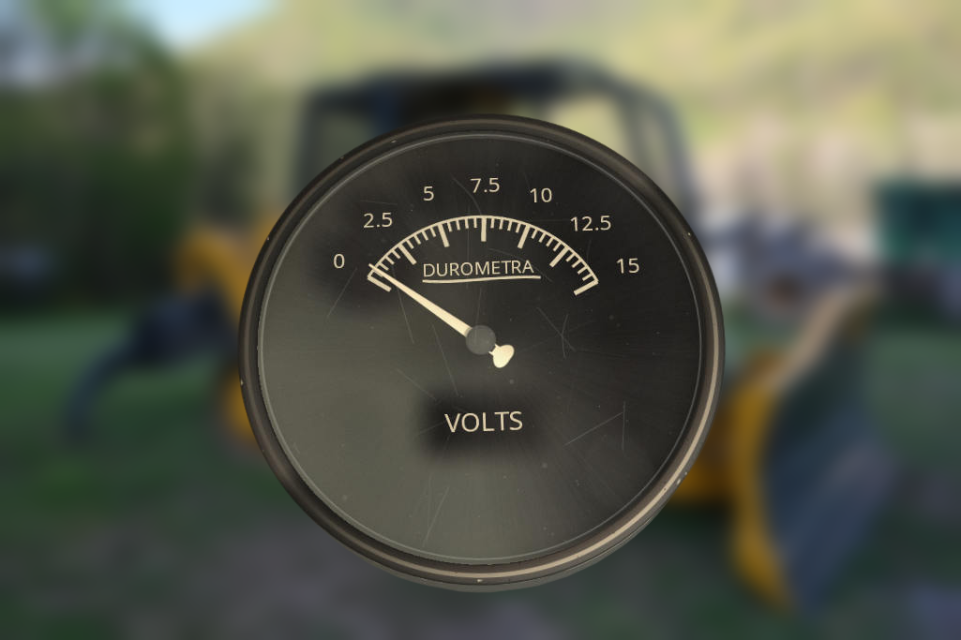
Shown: 0.5V
